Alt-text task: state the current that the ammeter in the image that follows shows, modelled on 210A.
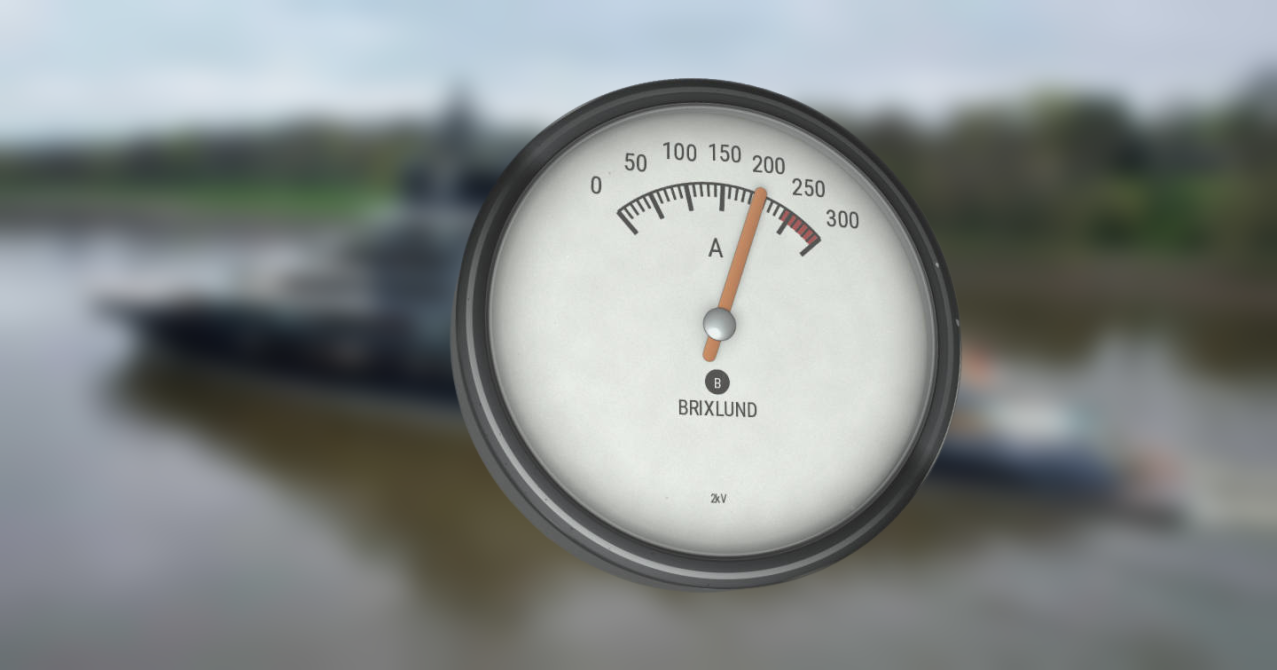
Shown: 200A
